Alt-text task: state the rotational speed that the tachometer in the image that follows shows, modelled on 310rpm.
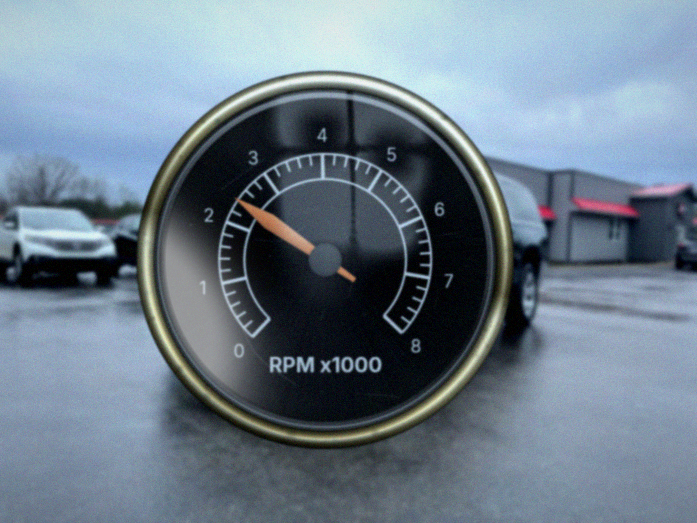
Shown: 2400rpm
